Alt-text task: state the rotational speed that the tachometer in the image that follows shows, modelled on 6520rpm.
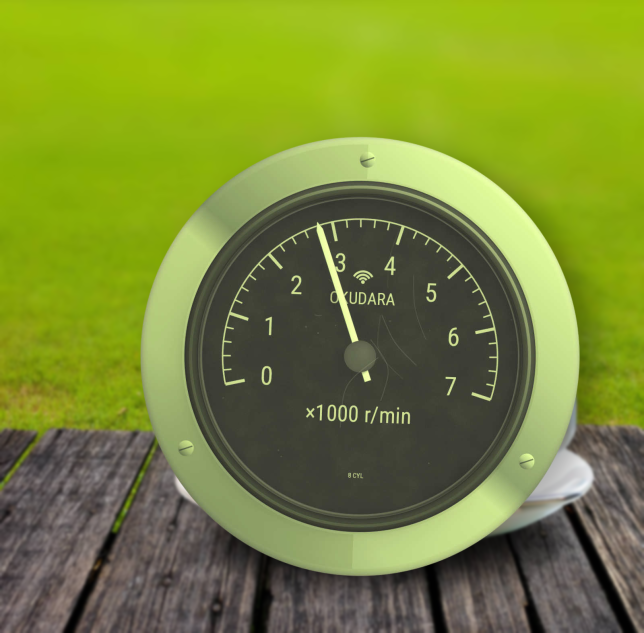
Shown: 2800rpm
